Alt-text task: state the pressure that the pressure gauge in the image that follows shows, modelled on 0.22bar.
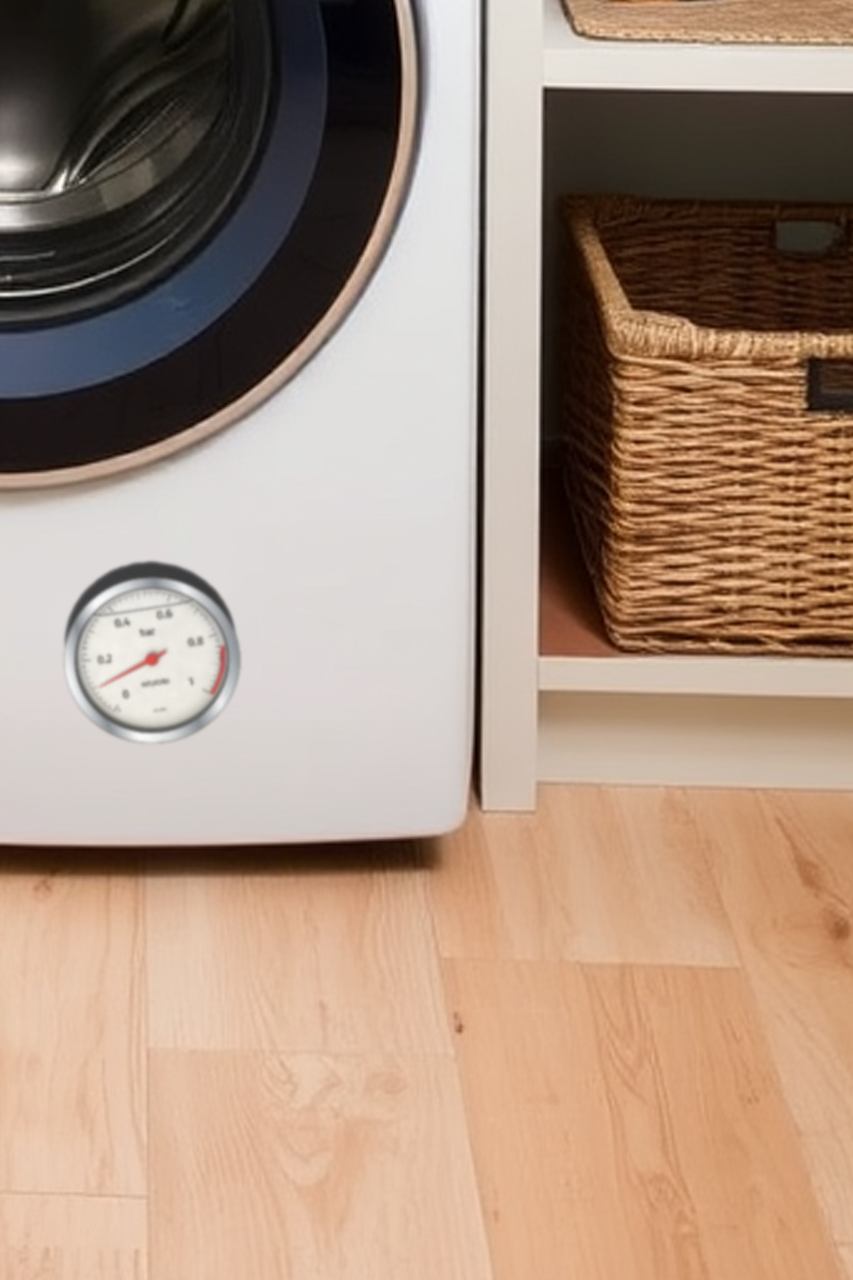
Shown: 0.1bar
